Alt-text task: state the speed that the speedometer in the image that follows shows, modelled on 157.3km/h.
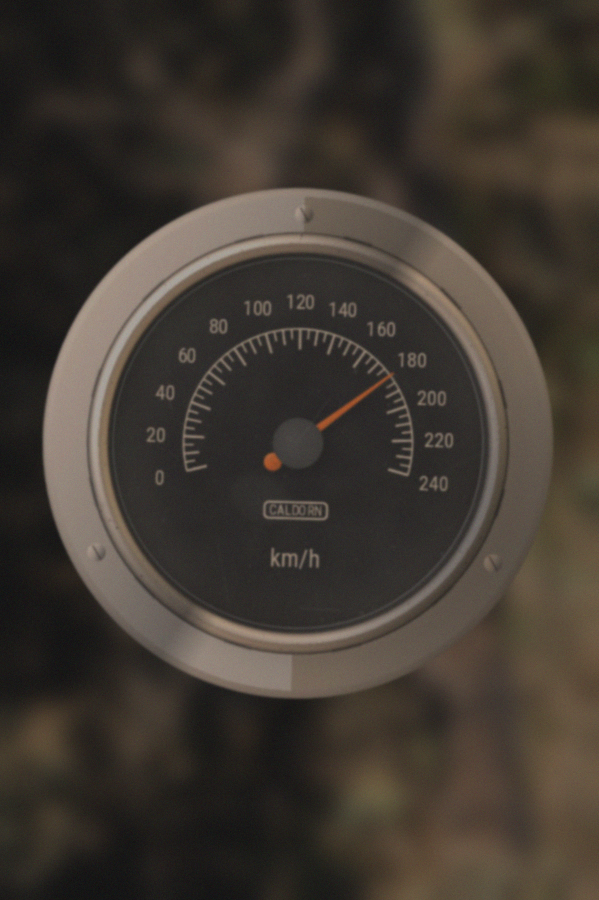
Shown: 180km/h
